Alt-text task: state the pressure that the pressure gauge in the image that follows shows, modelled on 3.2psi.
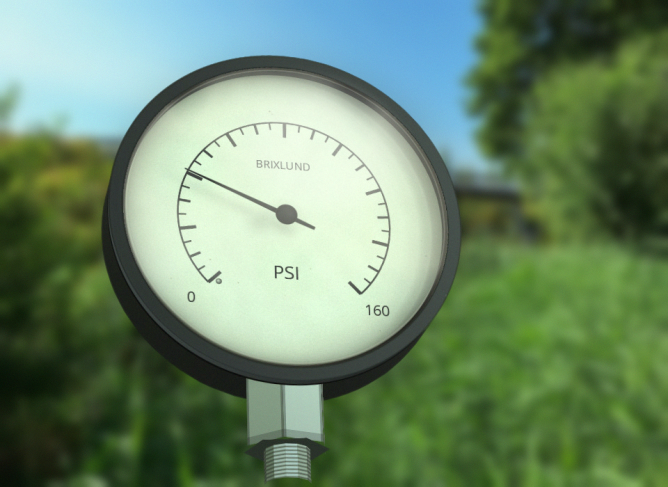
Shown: 40psi
